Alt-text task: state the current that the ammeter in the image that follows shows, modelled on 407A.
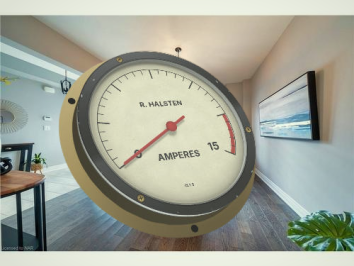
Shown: 0A
